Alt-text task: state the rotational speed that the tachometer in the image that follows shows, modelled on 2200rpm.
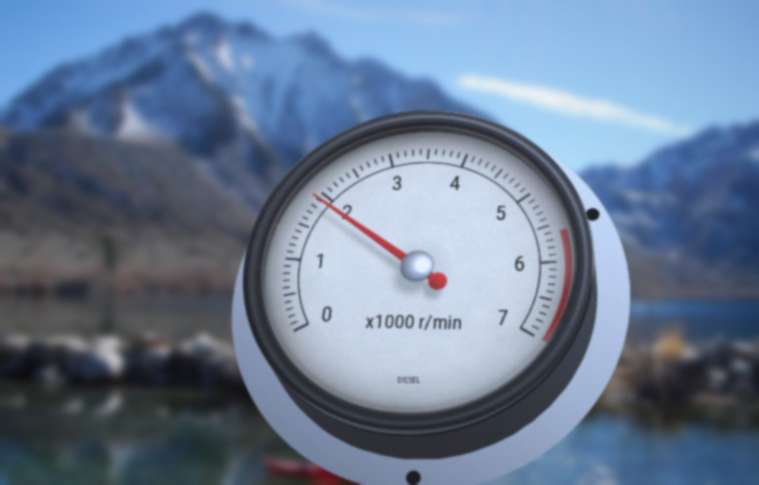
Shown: 1900rpm
